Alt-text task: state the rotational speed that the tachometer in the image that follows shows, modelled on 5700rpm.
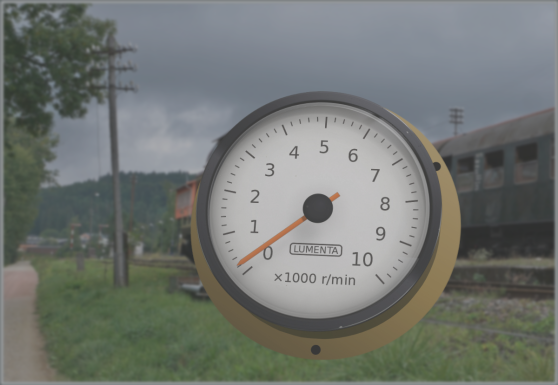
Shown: 200rpm
